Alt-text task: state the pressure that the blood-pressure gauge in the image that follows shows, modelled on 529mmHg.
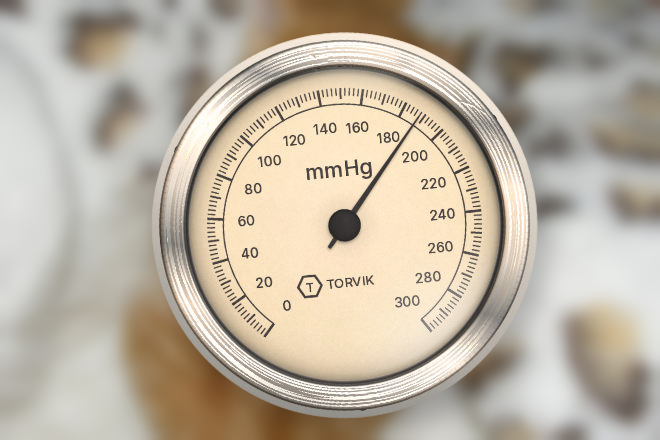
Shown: 188mmHg
